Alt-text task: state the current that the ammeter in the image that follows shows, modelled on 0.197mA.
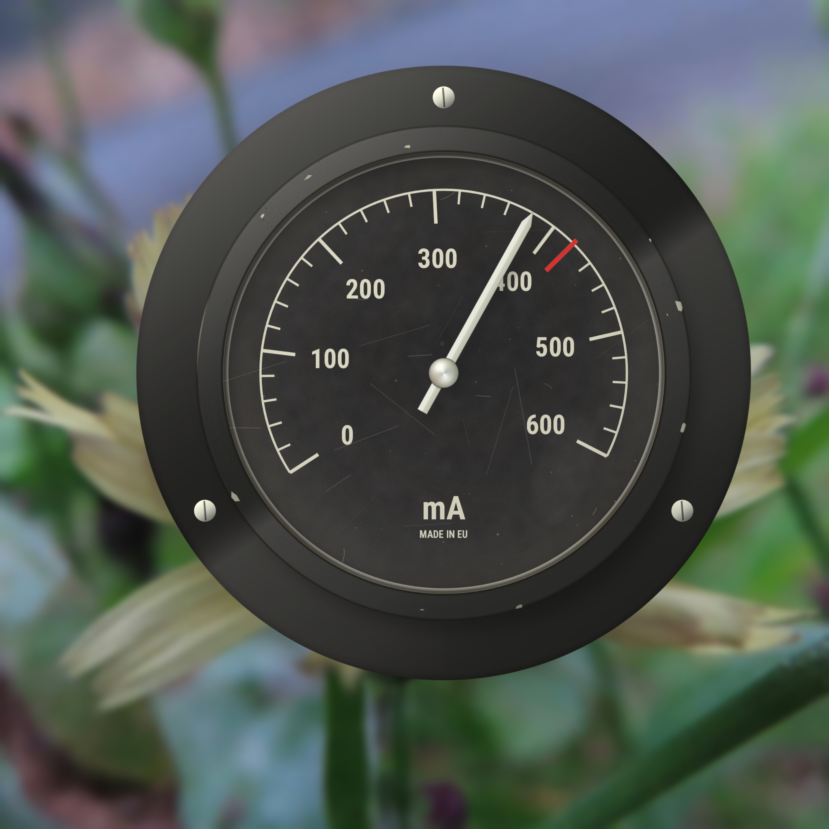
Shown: 380mA
